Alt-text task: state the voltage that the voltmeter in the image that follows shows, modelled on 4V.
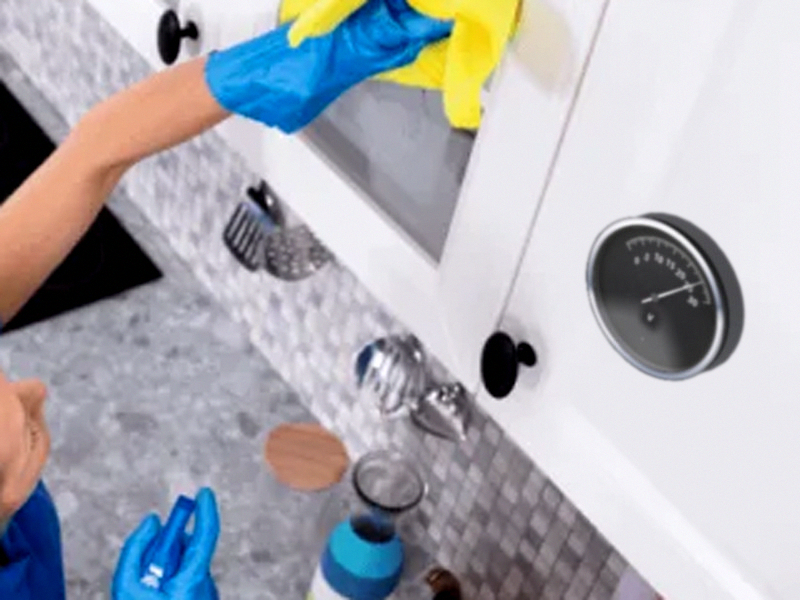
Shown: 25V
